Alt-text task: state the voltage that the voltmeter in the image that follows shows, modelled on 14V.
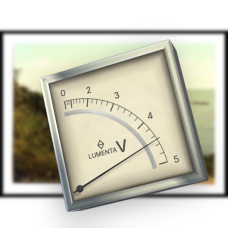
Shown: 4.5V
